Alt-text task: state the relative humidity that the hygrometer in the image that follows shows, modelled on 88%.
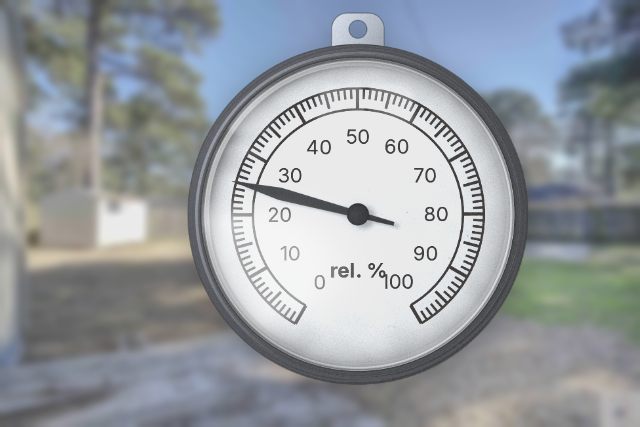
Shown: 25%
